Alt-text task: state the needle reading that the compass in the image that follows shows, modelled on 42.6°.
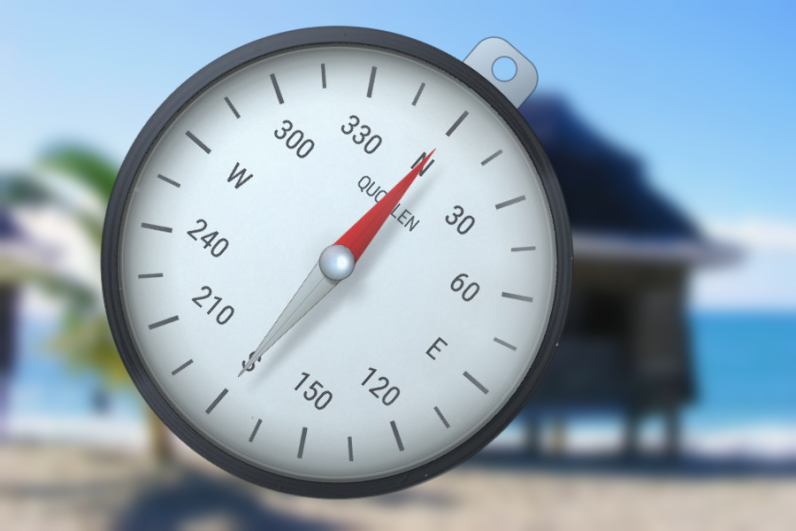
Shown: 0°
